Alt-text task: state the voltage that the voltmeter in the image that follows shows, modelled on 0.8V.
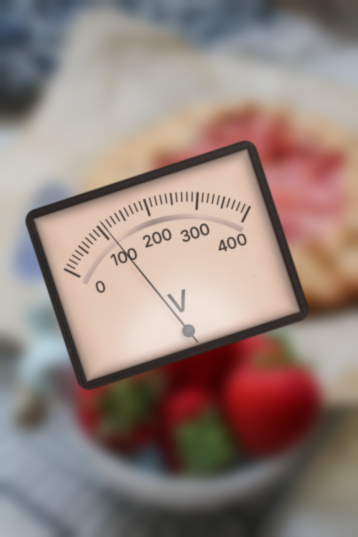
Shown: 110V
